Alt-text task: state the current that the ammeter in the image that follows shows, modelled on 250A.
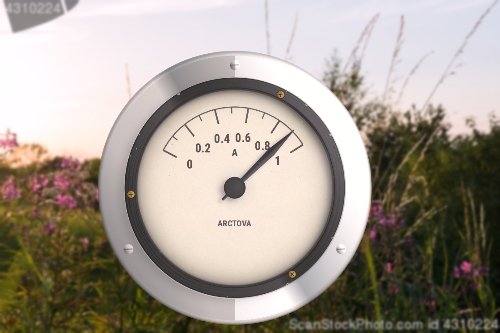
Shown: 0.9A
